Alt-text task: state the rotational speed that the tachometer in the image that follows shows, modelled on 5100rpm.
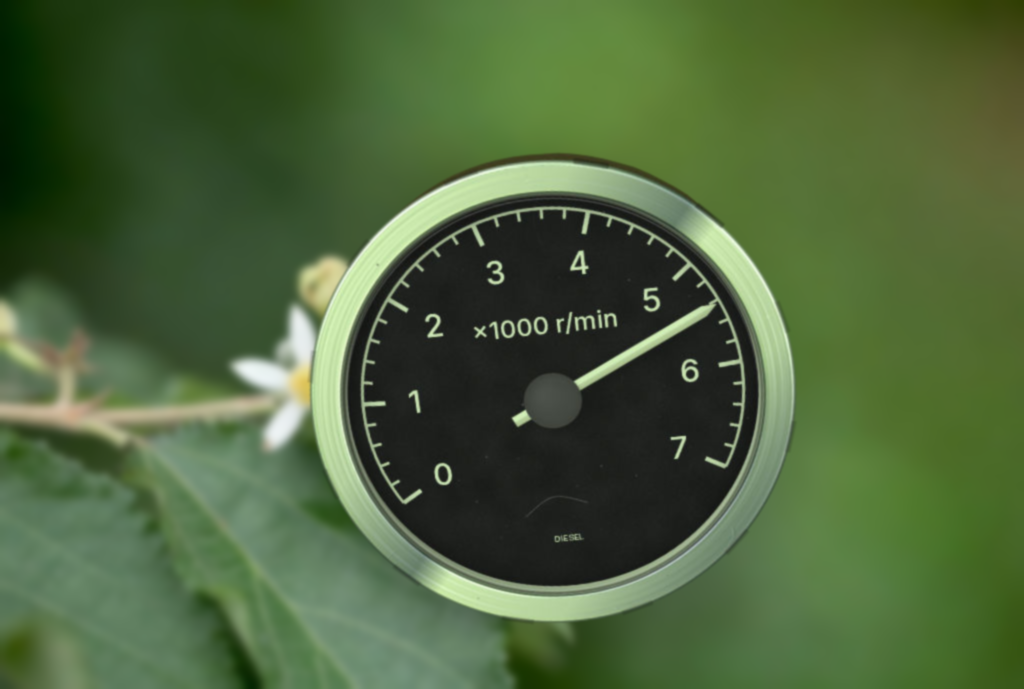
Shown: 5400rpm
